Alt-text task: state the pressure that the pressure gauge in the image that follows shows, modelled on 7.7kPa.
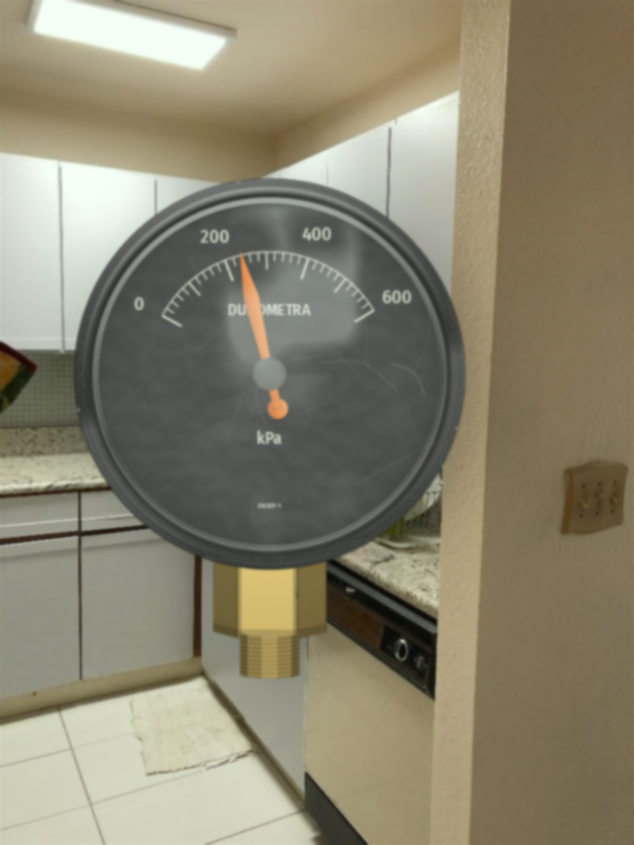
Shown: 240kPa
